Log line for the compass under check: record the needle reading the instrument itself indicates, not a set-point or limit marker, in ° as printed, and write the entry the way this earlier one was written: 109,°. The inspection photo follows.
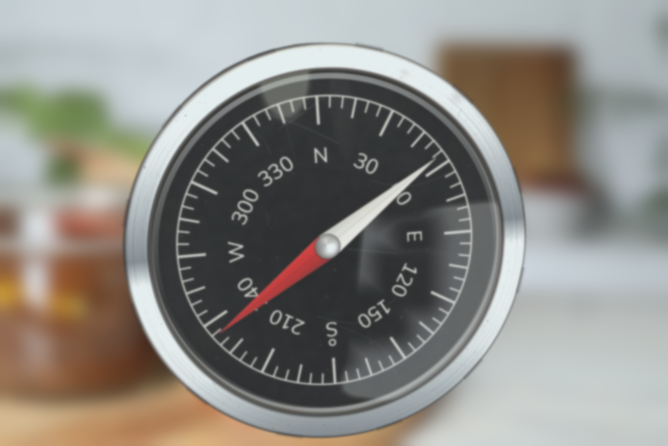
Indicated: 235,°
